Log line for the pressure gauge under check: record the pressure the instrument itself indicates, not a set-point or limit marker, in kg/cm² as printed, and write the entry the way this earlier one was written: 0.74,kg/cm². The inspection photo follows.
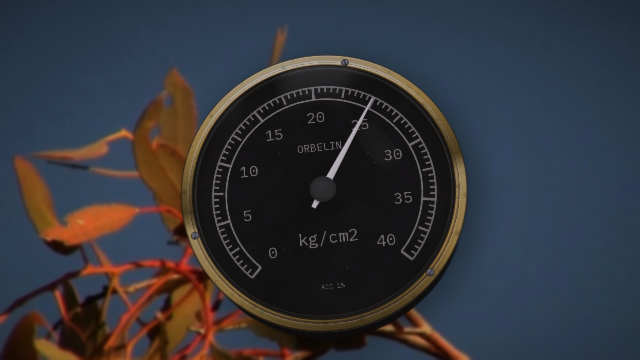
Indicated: 25,kg/cm²
